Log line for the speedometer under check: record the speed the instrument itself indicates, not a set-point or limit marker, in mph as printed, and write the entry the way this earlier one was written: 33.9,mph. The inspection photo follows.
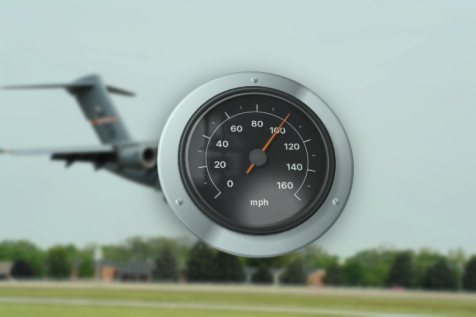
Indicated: 100,mph
